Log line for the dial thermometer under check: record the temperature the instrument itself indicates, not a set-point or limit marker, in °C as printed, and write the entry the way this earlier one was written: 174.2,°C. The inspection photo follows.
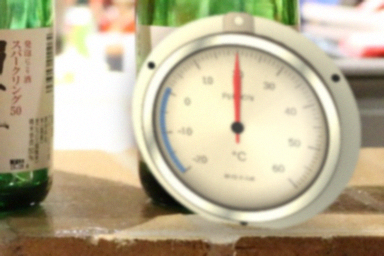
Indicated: 20,°C
